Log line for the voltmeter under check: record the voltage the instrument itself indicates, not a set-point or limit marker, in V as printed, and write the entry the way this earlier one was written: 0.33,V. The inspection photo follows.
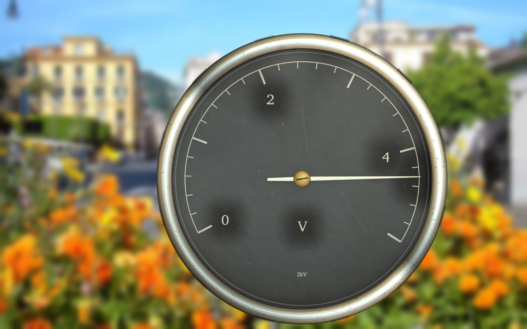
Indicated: 4.3,V
